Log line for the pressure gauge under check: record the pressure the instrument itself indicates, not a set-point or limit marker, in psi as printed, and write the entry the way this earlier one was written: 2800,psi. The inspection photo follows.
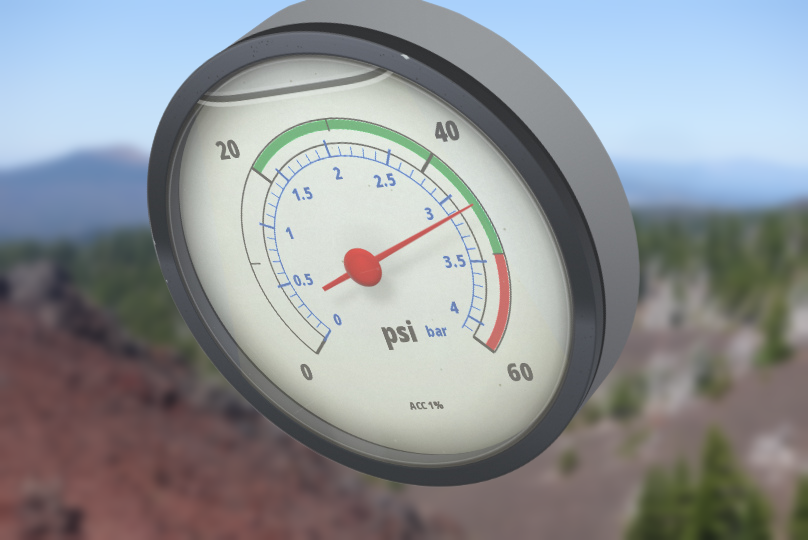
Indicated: 45,psi
